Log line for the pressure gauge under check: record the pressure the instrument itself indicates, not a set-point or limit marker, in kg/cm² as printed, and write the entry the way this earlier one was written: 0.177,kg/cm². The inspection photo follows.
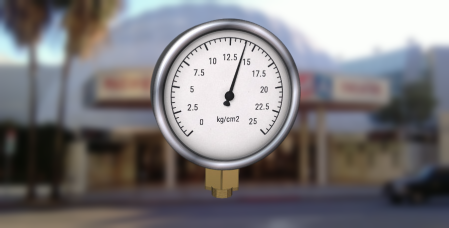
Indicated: 14,kg/cm²
